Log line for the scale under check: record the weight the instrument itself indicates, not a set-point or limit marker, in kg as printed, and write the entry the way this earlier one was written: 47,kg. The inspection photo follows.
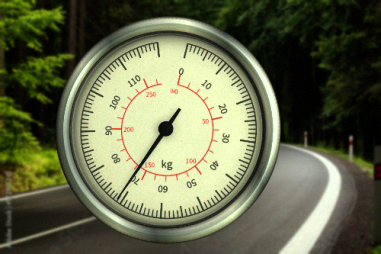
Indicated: 71,kg
